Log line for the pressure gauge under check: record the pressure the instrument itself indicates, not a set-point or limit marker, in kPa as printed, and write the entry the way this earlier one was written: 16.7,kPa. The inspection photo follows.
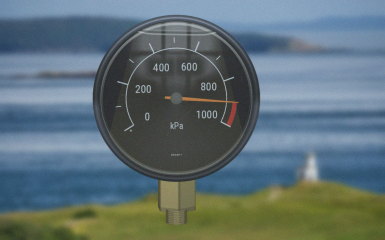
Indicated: 900,kPa
